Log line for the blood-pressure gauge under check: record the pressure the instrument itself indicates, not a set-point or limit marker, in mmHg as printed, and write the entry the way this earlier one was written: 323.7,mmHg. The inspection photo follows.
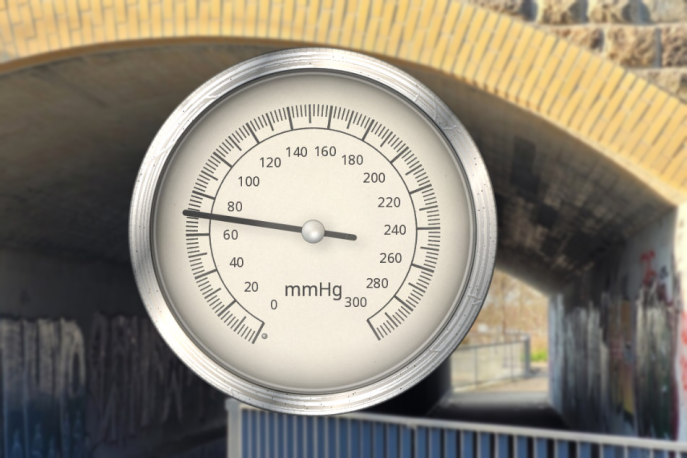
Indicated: 70,mmHg
